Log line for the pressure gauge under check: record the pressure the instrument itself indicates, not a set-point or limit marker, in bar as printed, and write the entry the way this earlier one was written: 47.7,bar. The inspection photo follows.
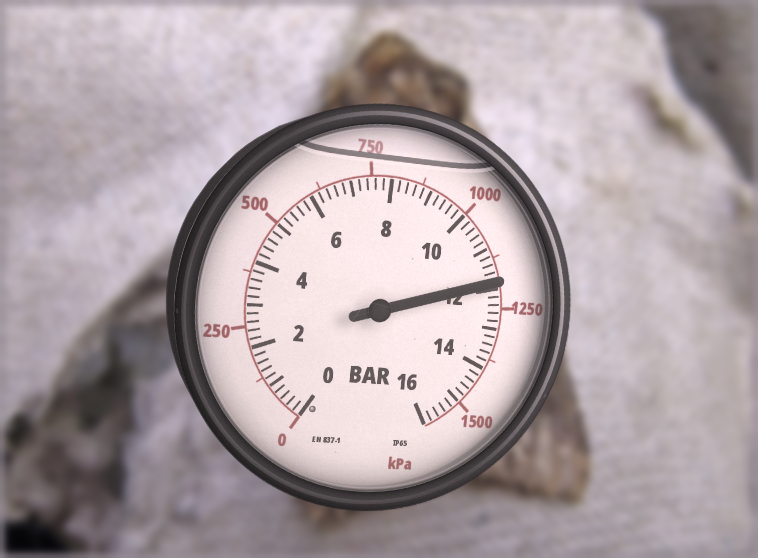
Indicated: 11.8,bar
